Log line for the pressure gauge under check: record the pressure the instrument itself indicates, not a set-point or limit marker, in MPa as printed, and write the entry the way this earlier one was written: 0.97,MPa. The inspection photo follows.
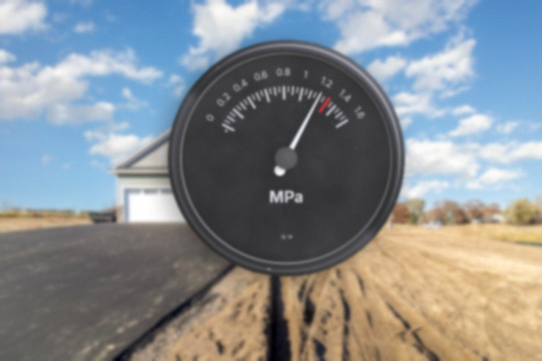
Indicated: 1.2,MPa
